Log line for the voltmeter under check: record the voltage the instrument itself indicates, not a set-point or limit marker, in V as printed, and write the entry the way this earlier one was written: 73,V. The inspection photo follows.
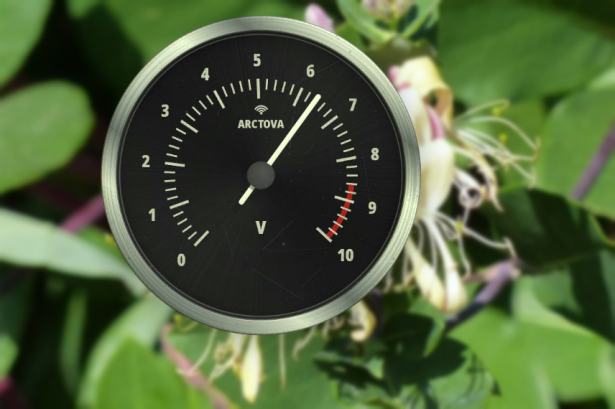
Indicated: 6.4,V
